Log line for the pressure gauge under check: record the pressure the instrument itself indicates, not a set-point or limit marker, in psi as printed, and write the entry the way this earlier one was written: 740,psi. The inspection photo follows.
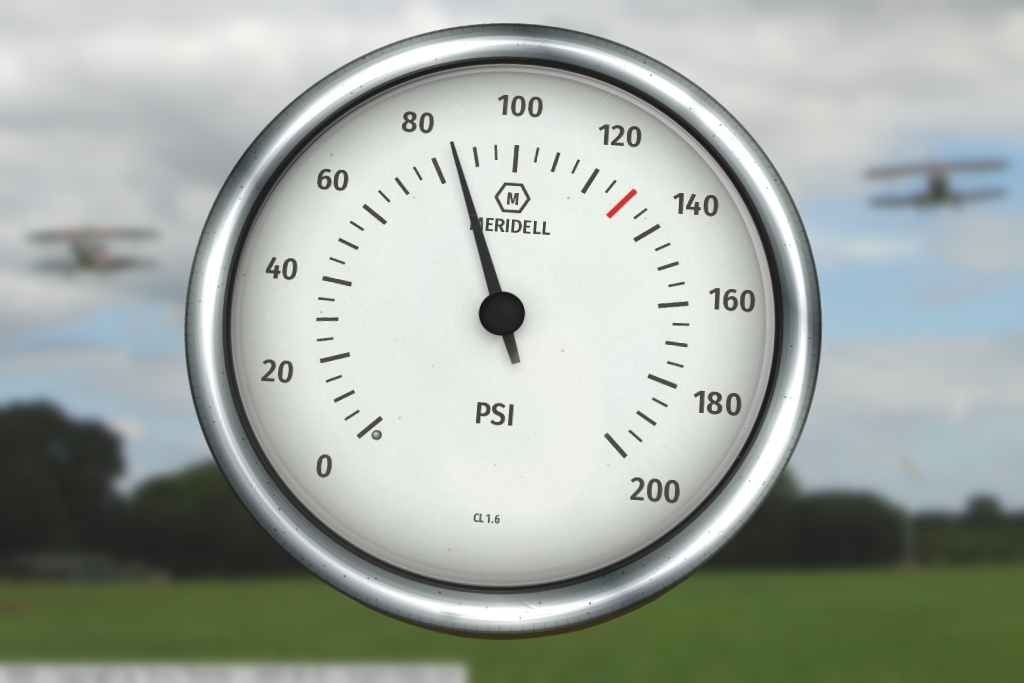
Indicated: 85,psi
